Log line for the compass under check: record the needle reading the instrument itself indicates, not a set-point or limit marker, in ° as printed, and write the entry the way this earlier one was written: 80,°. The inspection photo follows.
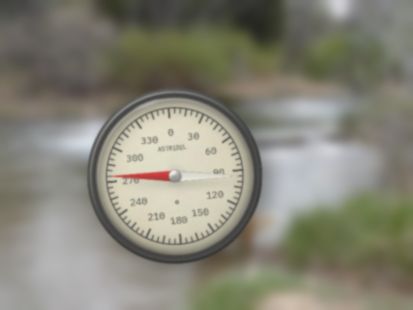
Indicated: 275,°
